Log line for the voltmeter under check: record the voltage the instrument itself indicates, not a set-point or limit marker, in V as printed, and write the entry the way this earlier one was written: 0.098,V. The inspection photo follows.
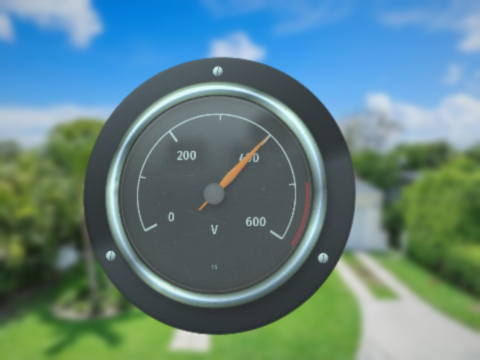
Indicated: 400,V
